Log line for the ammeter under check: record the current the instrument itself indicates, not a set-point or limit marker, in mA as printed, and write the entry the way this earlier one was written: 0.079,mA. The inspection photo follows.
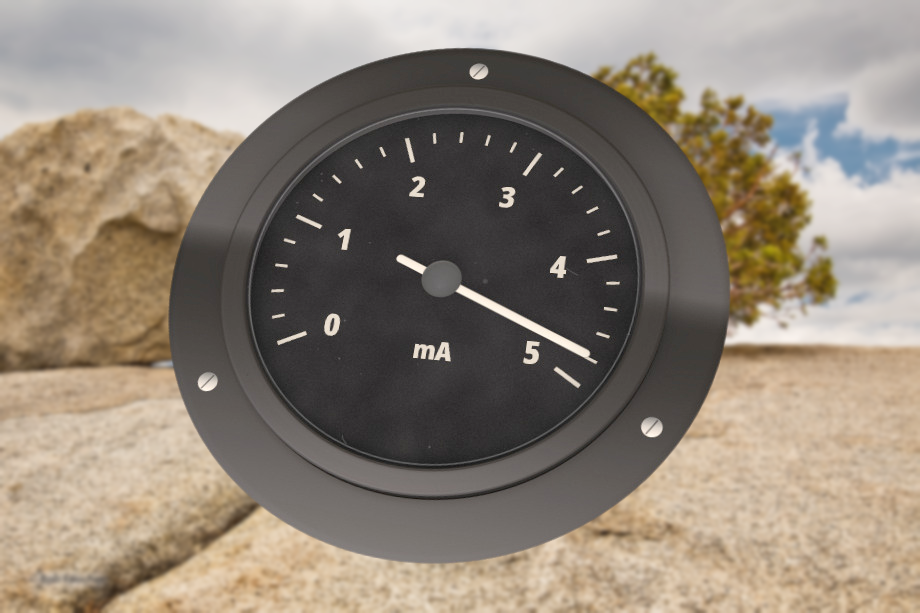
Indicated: 4.8,mA
